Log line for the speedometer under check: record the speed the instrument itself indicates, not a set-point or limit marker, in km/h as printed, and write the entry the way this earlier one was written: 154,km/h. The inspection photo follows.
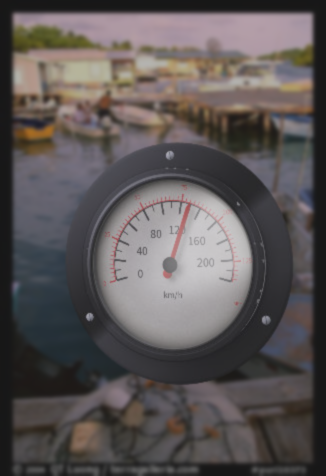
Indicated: 130,km/h
